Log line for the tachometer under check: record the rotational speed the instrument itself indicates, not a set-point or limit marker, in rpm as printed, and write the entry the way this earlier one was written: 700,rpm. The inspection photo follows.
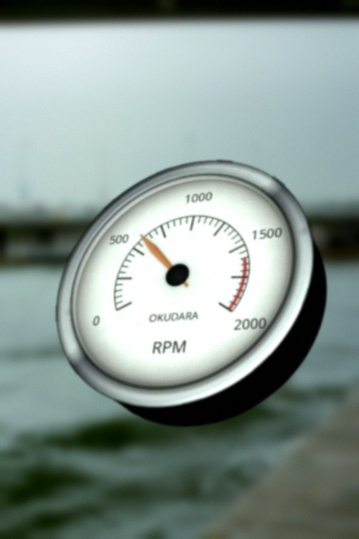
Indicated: 600,rpm
